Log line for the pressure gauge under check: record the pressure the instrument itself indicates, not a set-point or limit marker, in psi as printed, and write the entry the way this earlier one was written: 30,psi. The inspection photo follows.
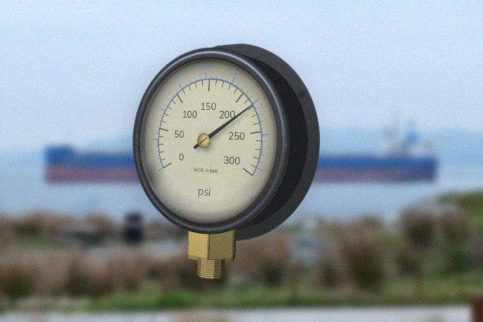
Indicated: 220,psi
